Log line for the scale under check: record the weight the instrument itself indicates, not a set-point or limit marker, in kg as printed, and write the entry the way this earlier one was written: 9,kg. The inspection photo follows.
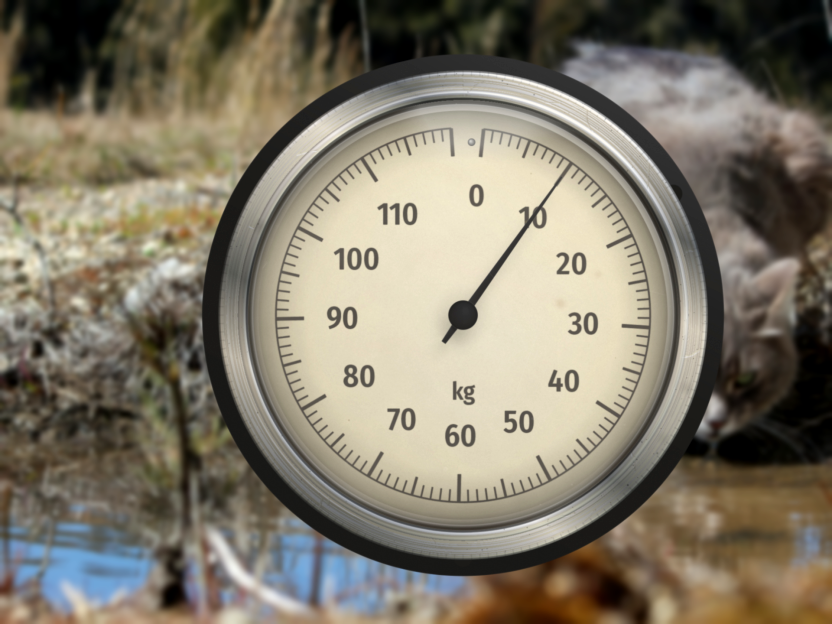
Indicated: 10,kg
